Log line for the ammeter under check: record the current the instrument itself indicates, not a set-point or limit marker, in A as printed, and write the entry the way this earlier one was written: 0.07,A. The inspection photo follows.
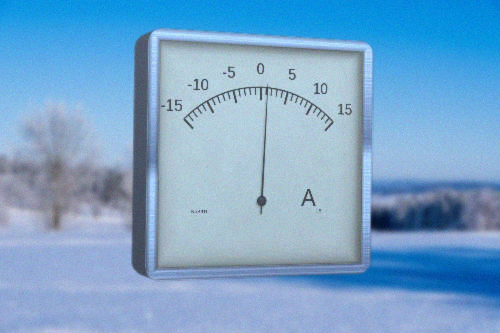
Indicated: 1,A
